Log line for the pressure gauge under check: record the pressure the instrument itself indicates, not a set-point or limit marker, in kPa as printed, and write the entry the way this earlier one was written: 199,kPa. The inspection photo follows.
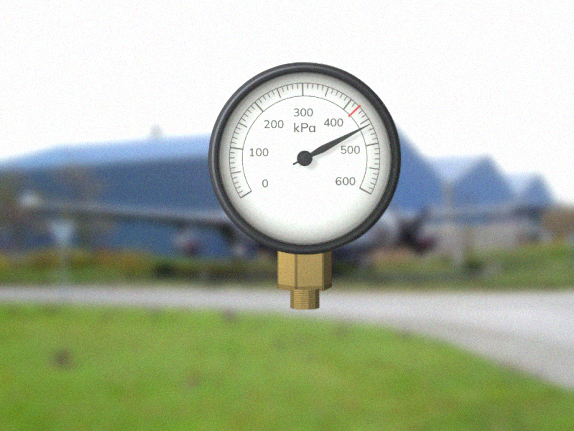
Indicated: 460,kPa
